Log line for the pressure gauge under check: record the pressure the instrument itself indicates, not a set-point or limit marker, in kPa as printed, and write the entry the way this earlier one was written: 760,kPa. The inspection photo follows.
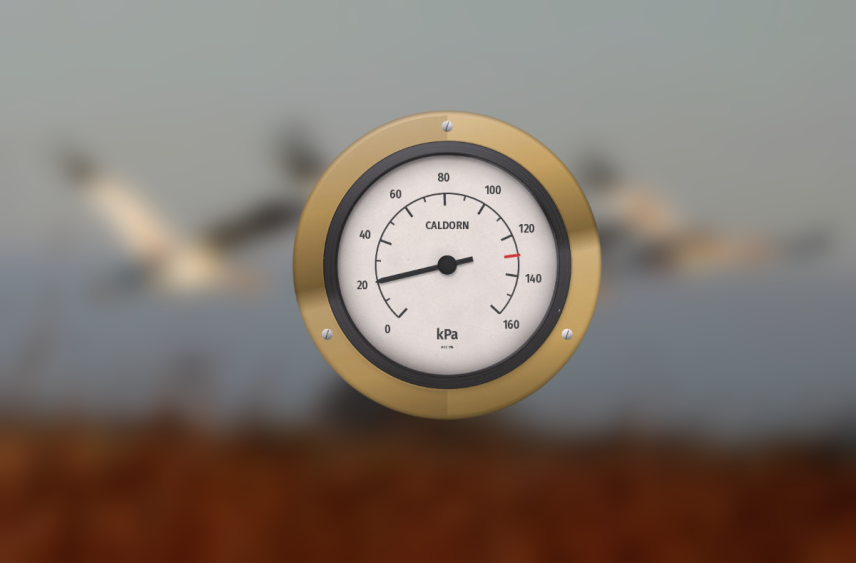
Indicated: 20,kPa
